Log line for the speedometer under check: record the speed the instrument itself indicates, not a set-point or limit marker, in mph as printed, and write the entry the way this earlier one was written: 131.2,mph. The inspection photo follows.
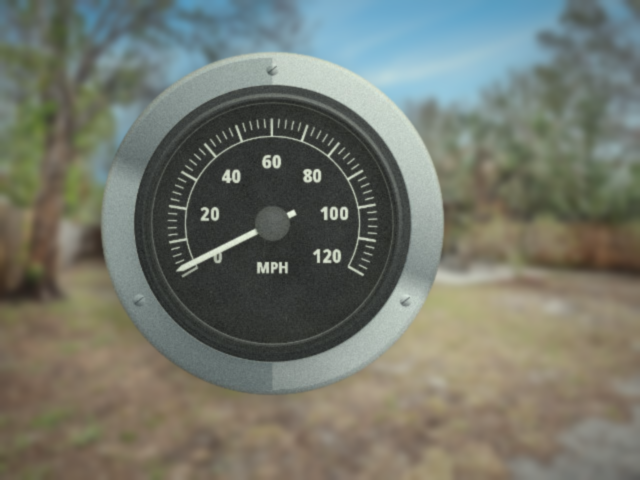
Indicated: 2,mph
